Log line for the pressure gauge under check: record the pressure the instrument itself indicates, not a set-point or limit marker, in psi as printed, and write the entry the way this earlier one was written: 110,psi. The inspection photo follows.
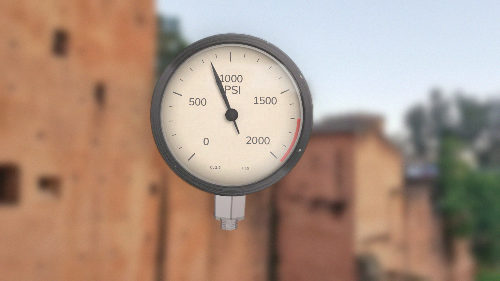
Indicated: 850,psi
